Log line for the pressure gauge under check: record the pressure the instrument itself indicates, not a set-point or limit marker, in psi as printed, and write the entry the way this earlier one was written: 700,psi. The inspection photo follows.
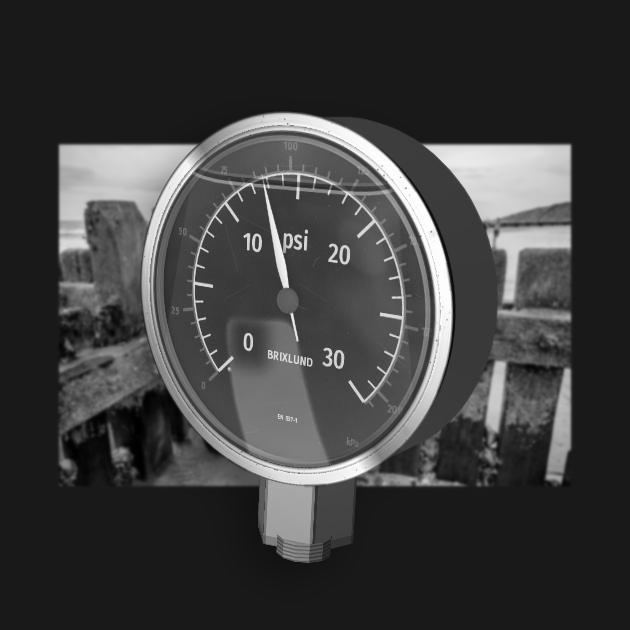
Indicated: 13,psi
